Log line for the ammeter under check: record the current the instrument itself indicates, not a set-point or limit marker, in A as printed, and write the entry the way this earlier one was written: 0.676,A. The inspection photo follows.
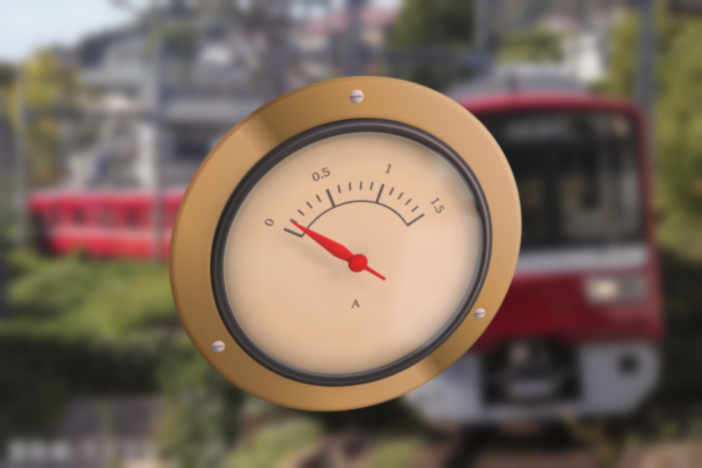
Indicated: 0.1,A
